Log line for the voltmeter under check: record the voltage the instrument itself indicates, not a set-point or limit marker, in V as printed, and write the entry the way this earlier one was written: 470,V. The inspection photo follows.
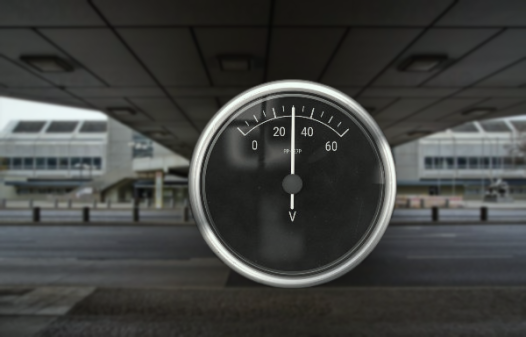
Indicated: 30,V
